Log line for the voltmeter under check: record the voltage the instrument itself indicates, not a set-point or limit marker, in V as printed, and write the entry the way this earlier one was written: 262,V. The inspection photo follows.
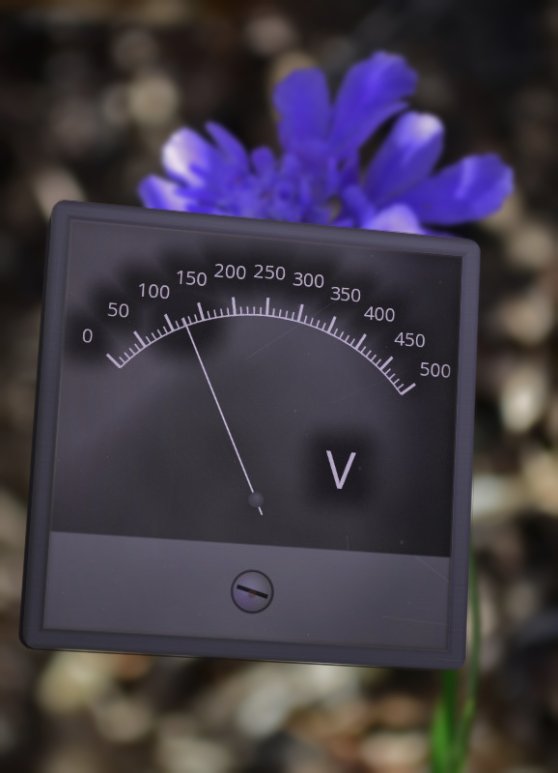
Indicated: 120,V
